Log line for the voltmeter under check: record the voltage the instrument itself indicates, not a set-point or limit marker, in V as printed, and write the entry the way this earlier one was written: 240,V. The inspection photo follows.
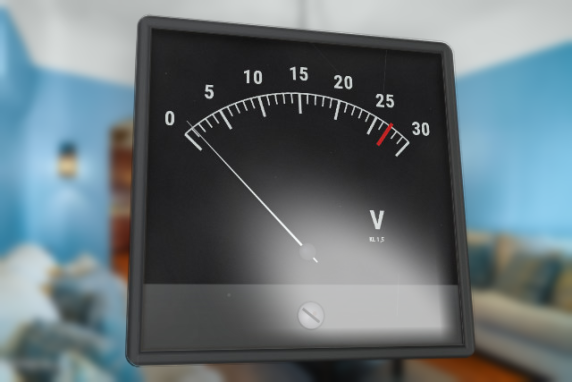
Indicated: 1,V
